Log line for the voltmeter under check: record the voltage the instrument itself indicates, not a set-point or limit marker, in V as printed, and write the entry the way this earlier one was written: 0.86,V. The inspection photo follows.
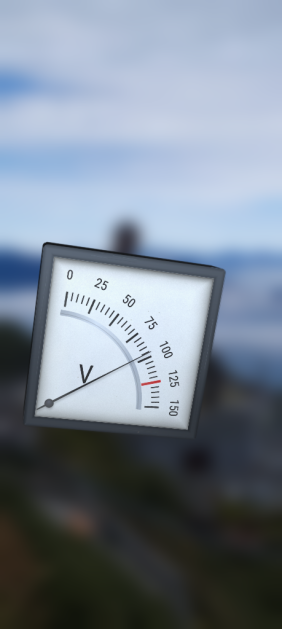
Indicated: 95,V
